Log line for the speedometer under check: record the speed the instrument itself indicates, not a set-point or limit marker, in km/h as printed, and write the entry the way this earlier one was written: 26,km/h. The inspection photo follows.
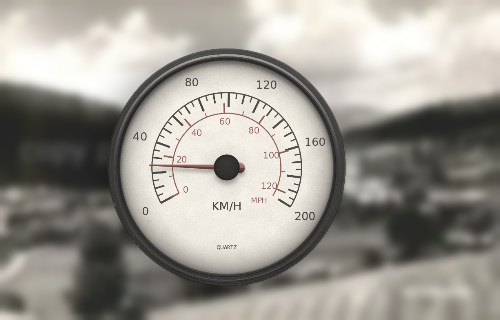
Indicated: 25,km/h
